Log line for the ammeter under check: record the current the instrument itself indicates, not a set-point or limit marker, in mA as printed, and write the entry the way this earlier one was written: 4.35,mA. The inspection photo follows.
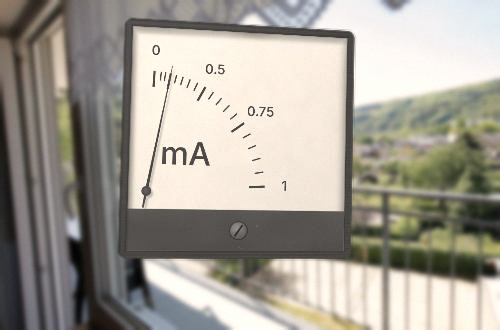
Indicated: 0.25,mA
